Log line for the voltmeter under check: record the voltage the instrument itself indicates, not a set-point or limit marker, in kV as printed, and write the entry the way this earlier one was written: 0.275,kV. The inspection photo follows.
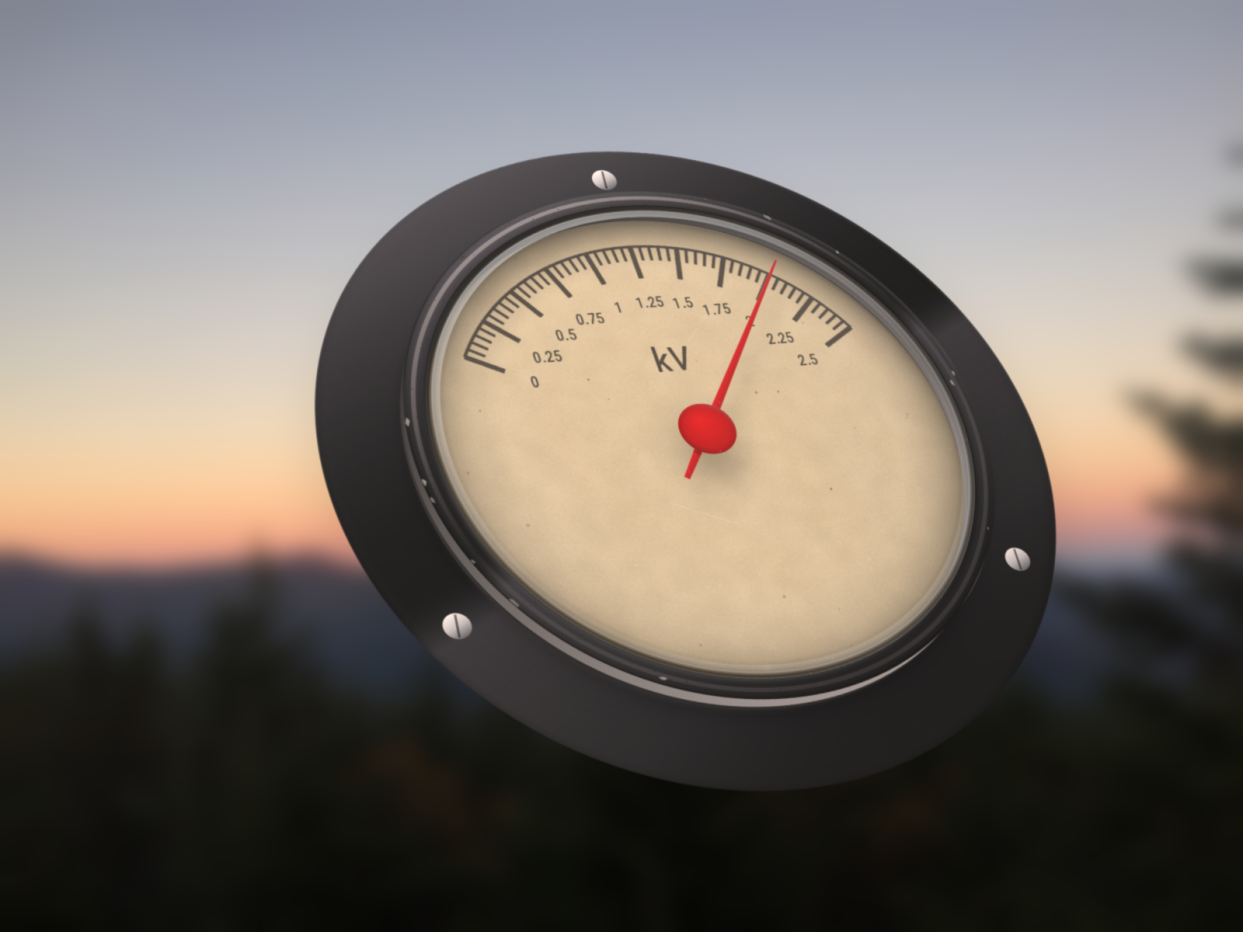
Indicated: 2,kV
